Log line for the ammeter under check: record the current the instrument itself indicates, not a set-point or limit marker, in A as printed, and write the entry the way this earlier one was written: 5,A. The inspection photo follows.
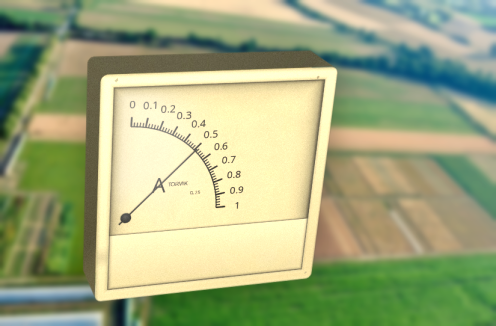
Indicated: 0.5,A
